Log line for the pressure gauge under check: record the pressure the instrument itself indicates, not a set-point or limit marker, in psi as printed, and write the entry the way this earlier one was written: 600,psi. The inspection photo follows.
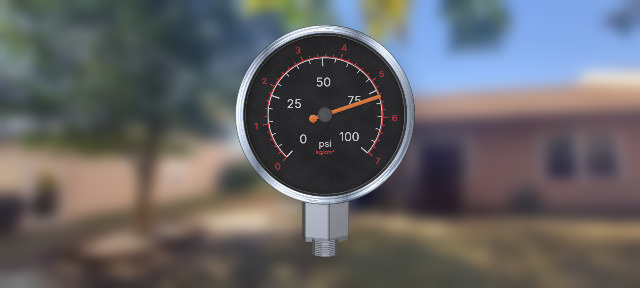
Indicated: 77.5,psi
